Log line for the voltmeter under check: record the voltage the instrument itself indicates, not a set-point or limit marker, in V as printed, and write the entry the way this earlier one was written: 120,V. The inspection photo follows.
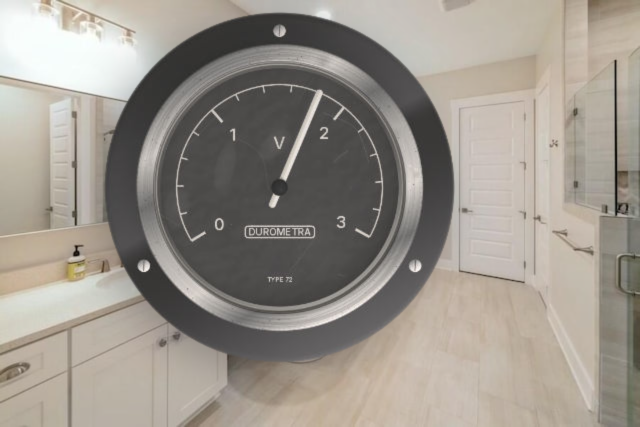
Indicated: 1.8,V
